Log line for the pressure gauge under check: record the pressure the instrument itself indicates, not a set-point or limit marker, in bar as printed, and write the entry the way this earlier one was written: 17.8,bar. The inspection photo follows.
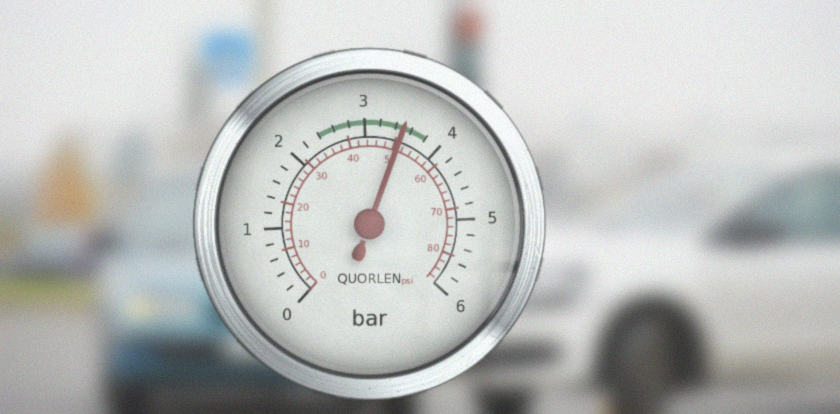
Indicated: 3.5,bar
